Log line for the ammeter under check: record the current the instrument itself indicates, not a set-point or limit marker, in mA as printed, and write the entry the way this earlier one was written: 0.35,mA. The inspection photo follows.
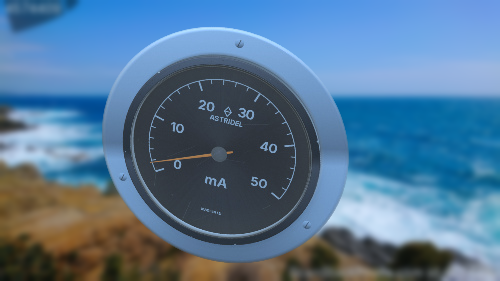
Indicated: 2,mA
